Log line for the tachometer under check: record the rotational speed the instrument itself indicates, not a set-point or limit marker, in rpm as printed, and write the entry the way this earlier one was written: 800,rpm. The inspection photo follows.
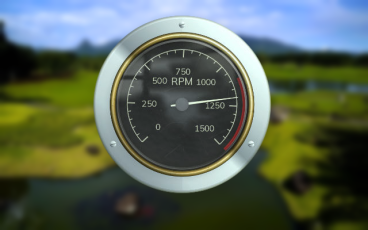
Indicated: 1200,rpm
